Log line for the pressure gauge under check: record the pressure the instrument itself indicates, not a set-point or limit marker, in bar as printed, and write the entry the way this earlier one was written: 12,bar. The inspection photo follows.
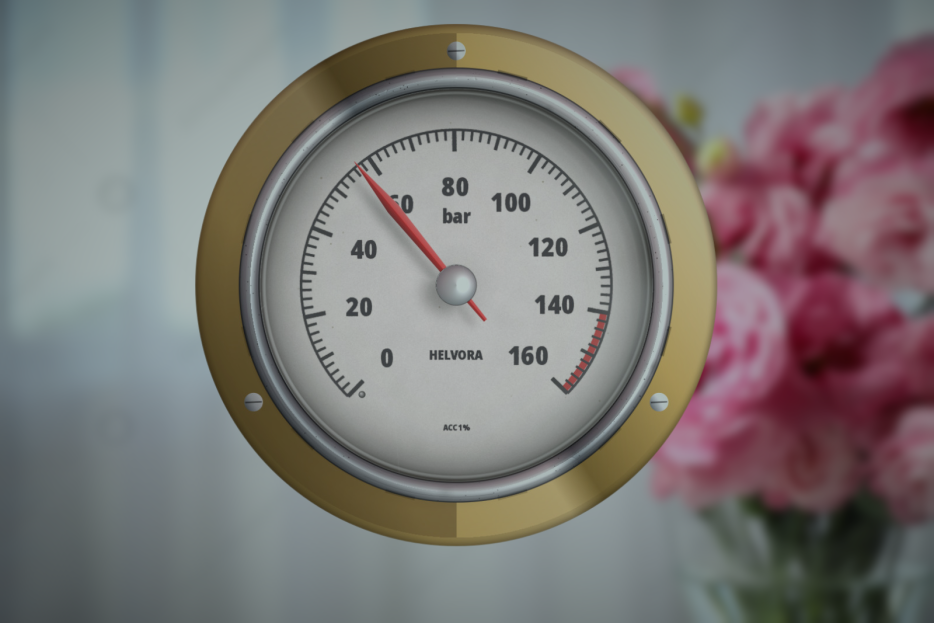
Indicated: 57,bar
